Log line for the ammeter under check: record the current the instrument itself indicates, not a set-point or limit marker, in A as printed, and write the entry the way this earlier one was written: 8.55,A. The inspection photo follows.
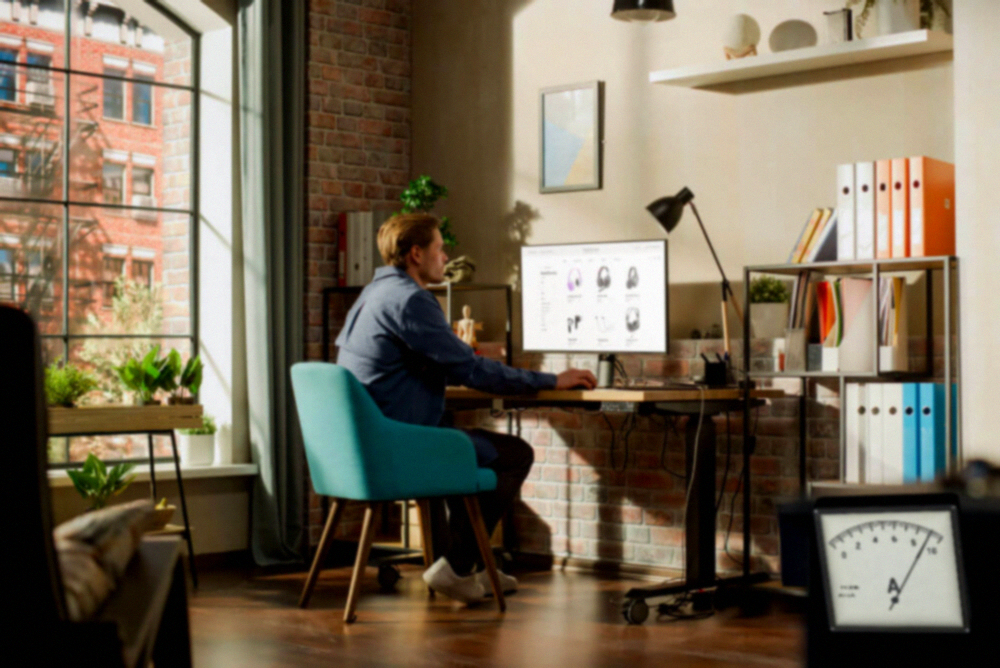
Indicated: 9,A
